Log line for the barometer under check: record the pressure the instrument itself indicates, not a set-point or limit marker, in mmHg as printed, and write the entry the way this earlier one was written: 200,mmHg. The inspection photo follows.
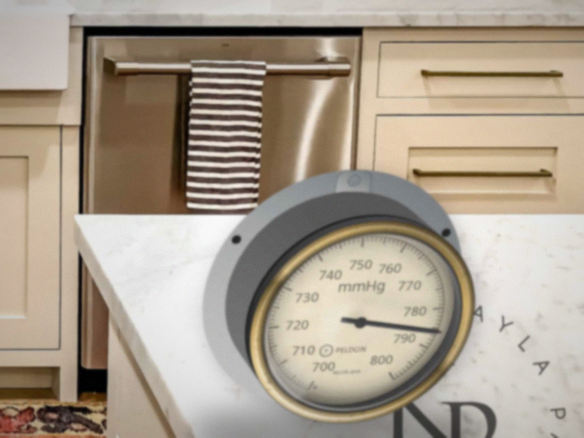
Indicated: 785,mmHg
